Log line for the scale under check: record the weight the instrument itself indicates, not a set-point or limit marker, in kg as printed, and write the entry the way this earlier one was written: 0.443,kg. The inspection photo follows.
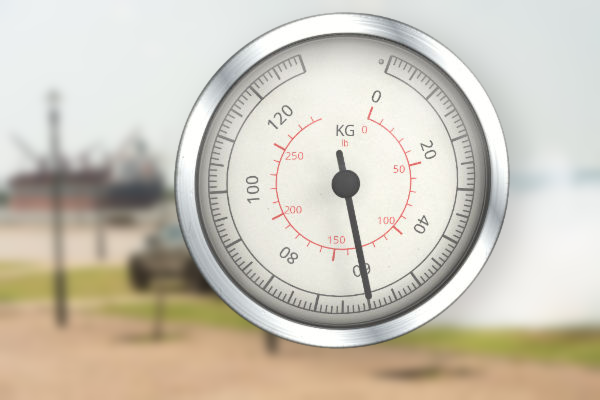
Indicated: 60,kg
